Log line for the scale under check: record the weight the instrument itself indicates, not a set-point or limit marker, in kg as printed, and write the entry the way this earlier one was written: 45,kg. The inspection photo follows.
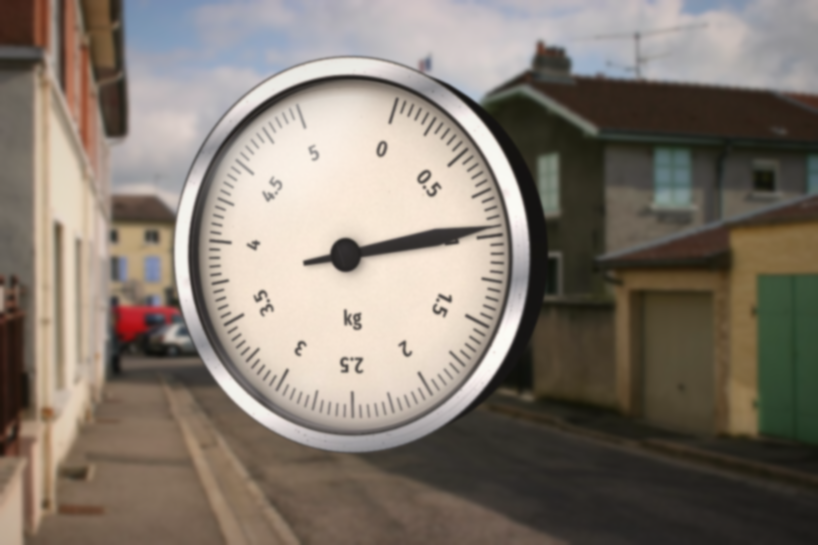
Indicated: 0.95,kg
